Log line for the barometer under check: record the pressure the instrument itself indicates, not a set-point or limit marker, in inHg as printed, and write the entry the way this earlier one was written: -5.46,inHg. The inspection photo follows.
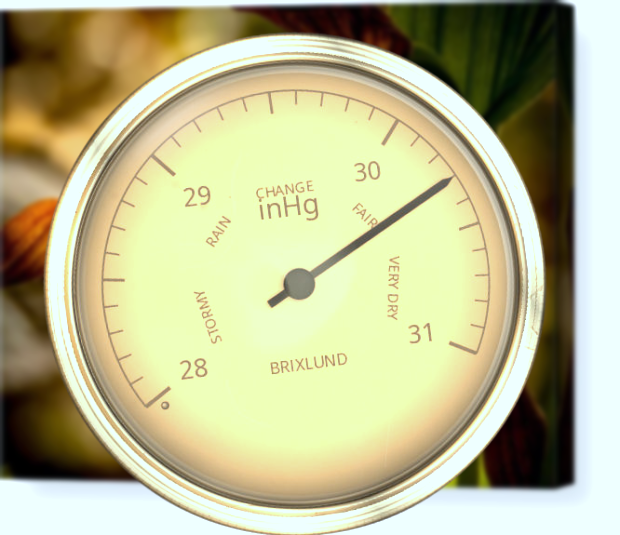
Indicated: 30.3,inHg
